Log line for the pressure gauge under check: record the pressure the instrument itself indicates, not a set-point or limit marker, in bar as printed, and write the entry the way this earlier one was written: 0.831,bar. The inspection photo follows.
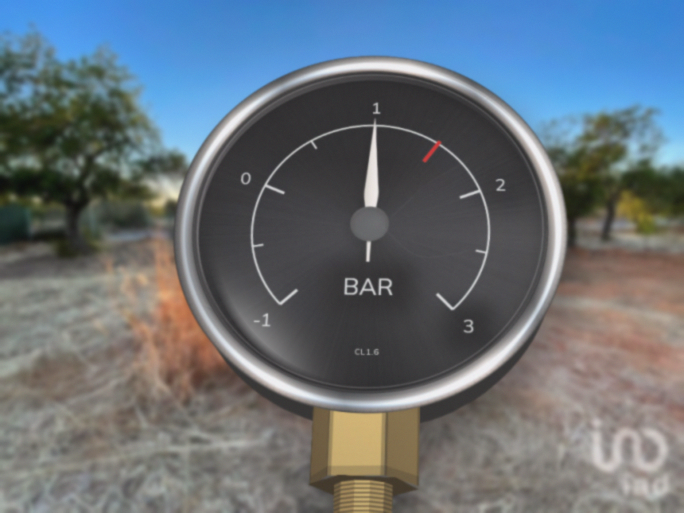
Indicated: 1,bar
